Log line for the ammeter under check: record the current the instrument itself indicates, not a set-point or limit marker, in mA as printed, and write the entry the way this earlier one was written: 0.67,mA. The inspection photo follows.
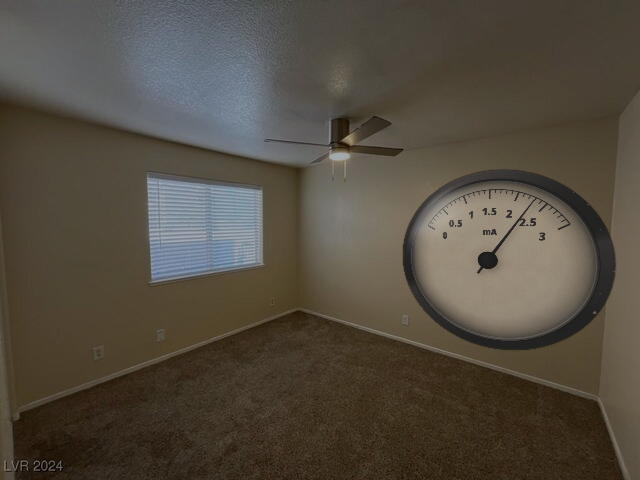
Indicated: 2.3,mA
